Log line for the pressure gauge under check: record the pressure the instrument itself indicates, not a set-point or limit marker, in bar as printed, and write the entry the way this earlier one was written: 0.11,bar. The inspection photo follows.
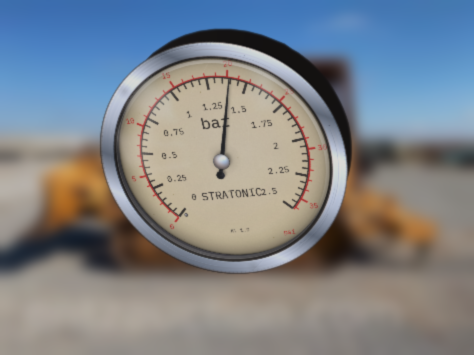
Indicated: 1.4,bar
